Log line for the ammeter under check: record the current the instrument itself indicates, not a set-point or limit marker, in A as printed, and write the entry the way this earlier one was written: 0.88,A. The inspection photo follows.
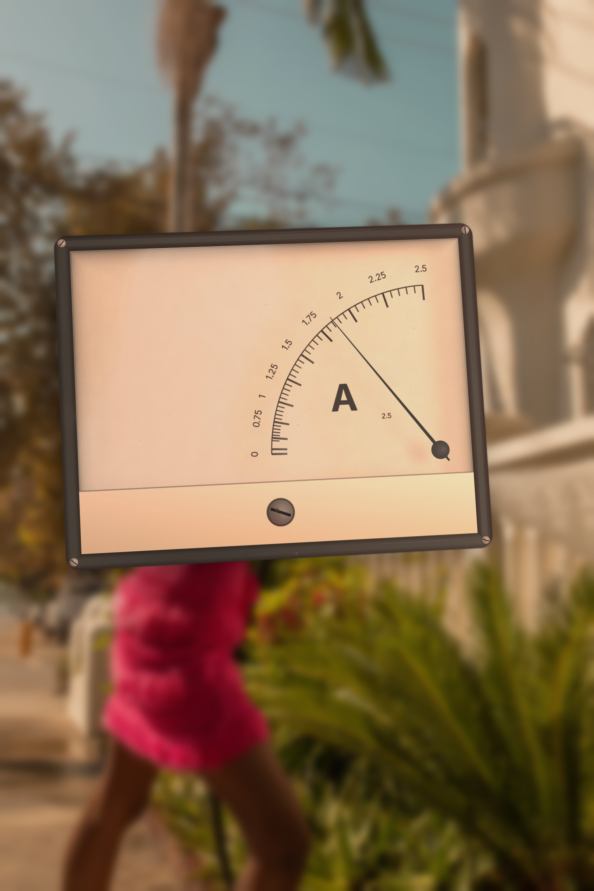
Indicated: 1.85,A
